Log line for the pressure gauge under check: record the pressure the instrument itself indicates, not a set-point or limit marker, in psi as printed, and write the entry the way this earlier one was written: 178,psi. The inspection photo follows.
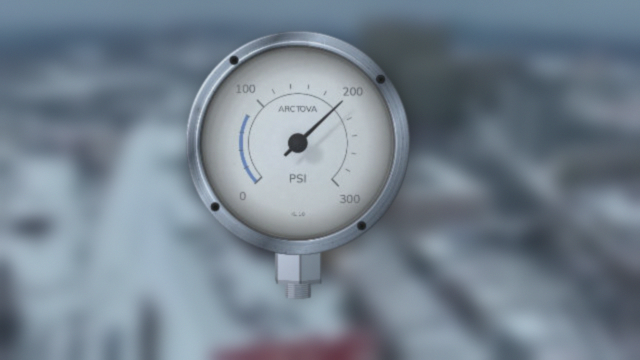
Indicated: 200,psi
